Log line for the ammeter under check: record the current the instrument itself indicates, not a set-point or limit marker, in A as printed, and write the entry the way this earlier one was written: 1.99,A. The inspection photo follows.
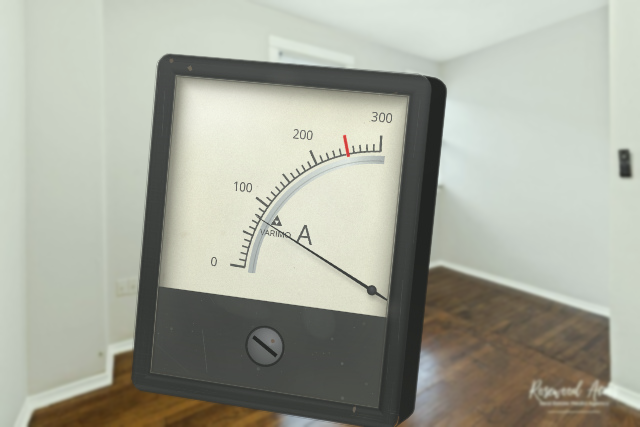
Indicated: 80,A
